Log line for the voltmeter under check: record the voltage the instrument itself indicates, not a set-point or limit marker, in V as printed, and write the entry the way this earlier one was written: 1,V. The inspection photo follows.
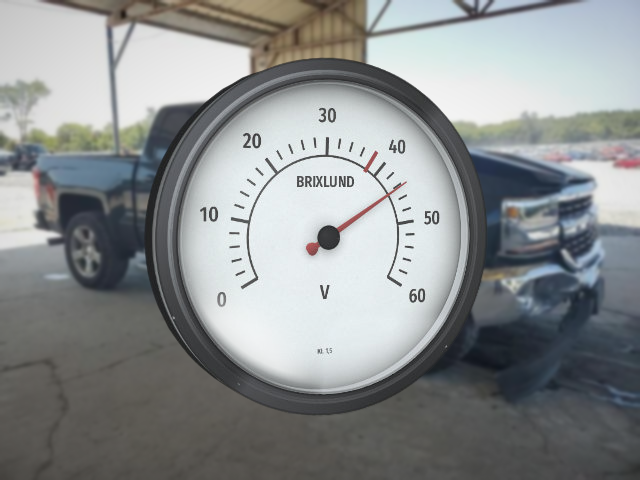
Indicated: 44,V
